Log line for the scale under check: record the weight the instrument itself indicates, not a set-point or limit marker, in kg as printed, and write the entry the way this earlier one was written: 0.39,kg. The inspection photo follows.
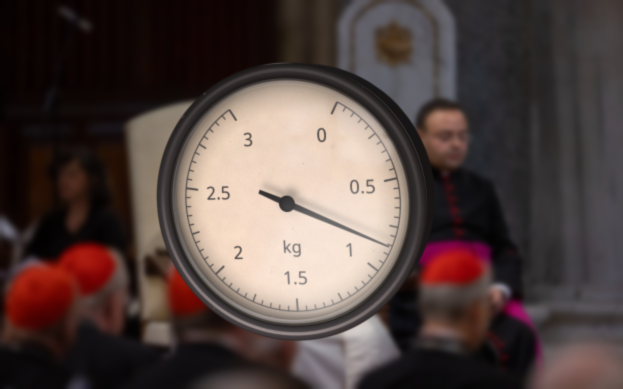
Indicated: 0.85,kg
